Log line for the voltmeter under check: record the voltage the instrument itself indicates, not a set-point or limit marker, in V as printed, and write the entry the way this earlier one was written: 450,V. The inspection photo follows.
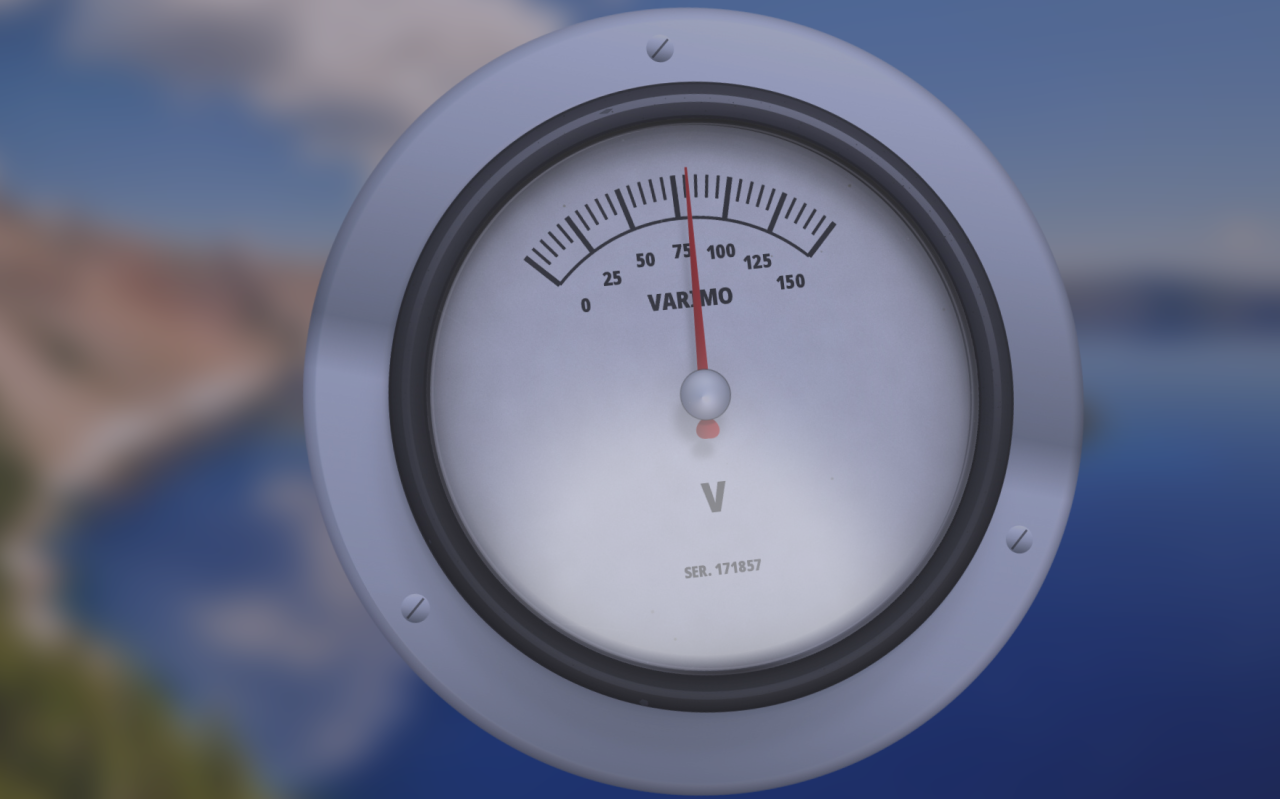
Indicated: 80,V
